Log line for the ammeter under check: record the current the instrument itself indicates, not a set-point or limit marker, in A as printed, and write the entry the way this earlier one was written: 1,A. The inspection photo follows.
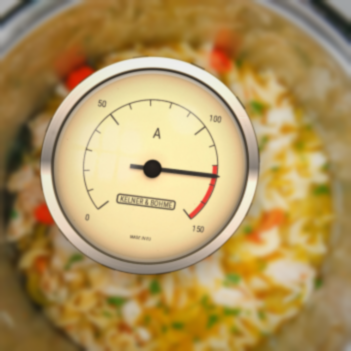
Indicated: 125,A
